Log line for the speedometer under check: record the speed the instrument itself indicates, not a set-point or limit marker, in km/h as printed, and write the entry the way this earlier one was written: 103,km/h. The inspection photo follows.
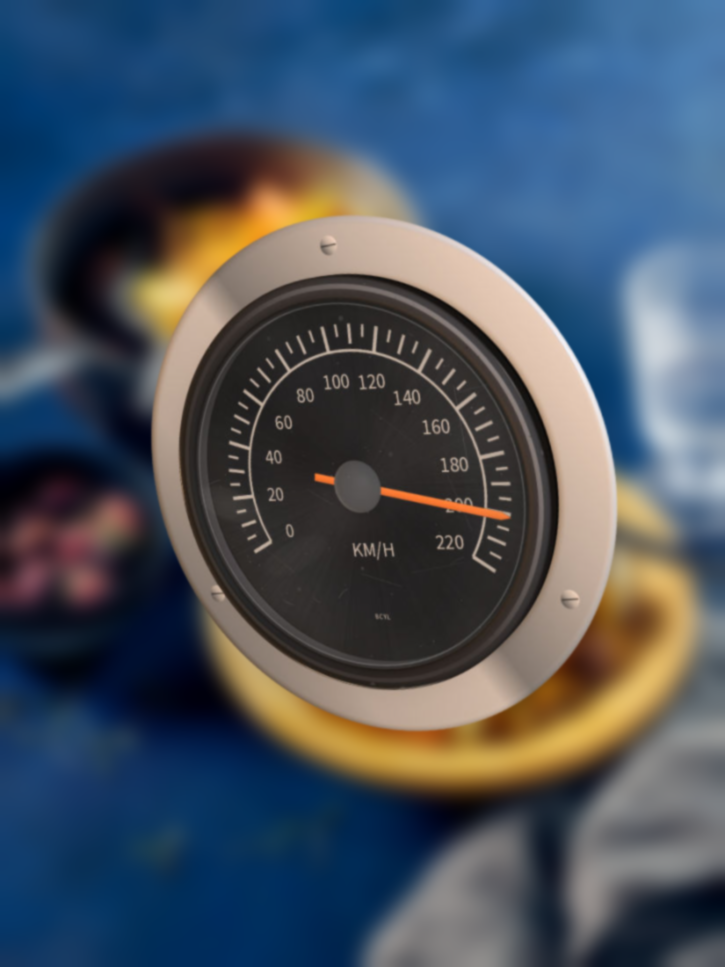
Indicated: 200,km/h
